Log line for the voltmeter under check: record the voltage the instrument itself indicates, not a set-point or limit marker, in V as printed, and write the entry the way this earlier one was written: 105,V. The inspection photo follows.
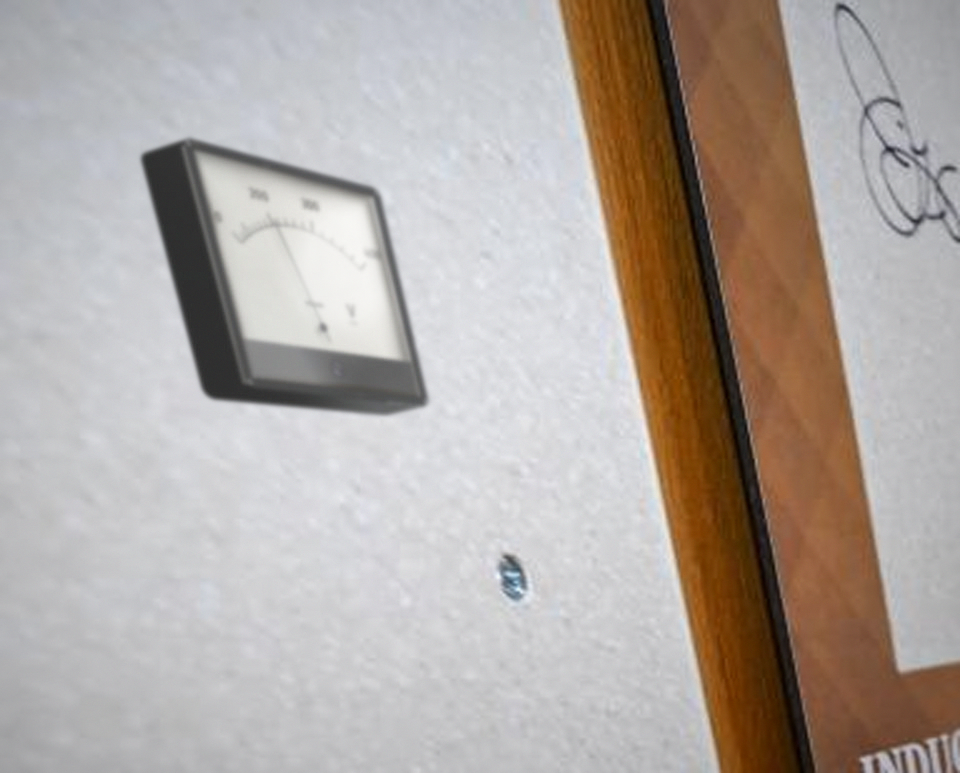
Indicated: 200,V
